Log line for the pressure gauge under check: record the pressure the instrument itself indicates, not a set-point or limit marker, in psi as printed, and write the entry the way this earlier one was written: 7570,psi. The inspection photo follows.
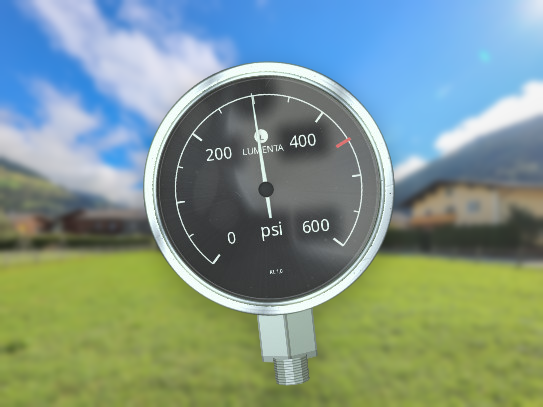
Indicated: 300,psi
